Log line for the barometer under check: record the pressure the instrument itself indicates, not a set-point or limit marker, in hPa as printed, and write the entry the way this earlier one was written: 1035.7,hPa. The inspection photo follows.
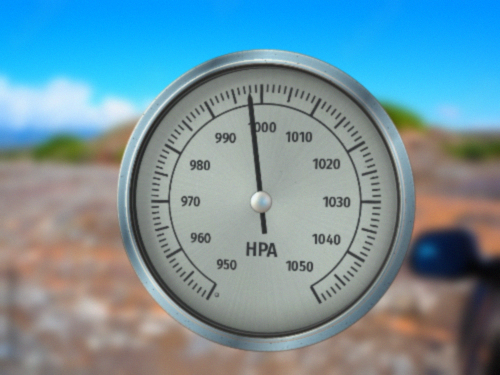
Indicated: 998,hPa
